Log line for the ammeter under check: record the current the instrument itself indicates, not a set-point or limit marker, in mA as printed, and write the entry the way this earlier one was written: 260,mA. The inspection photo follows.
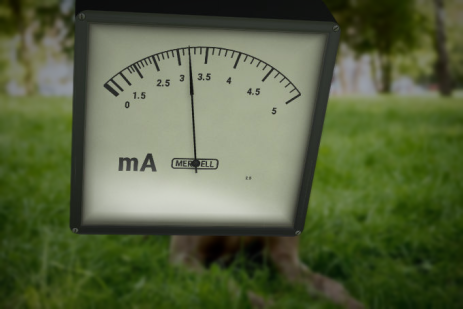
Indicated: 3.2,mA
